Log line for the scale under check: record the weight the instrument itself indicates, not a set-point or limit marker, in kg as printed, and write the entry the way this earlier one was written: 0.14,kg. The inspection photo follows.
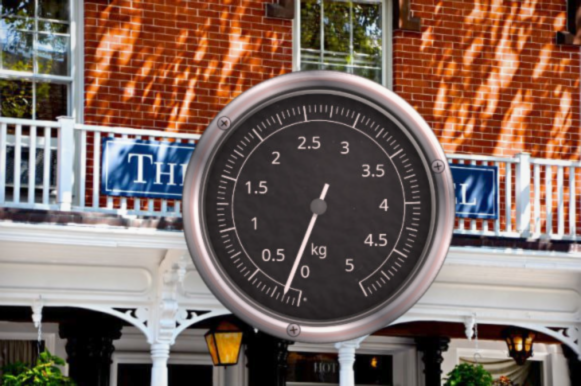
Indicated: 0.15,kg
